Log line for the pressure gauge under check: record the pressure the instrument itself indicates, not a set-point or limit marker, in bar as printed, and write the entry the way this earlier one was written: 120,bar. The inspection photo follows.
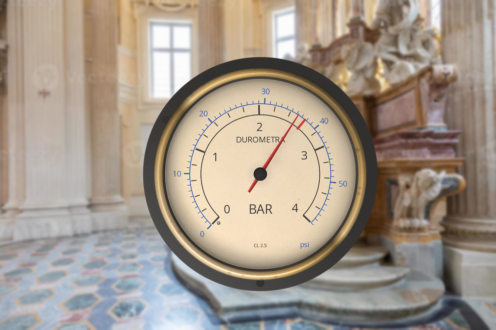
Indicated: 2.5,bar
